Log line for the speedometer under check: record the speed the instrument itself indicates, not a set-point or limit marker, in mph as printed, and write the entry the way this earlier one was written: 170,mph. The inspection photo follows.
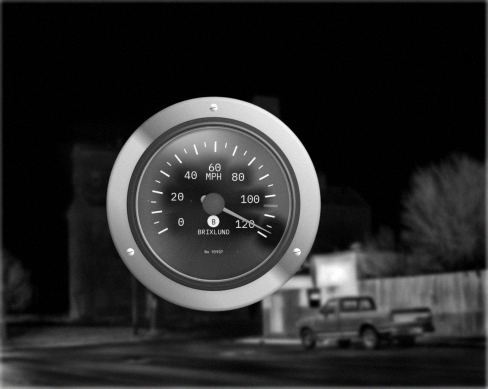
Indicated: 117.5,mph
